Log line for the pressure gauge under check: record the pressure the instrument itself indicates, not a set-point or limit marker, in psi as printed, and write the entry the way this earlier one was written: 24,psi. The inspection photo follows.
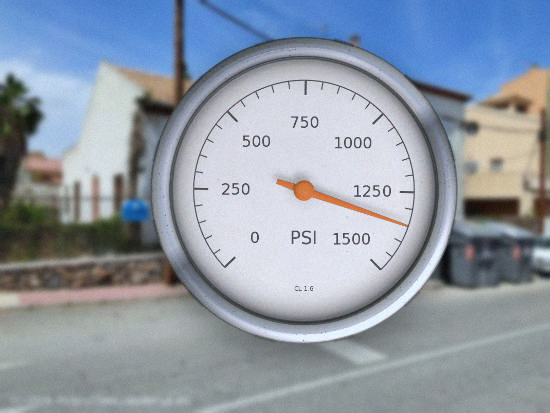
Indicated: 1350,psi
